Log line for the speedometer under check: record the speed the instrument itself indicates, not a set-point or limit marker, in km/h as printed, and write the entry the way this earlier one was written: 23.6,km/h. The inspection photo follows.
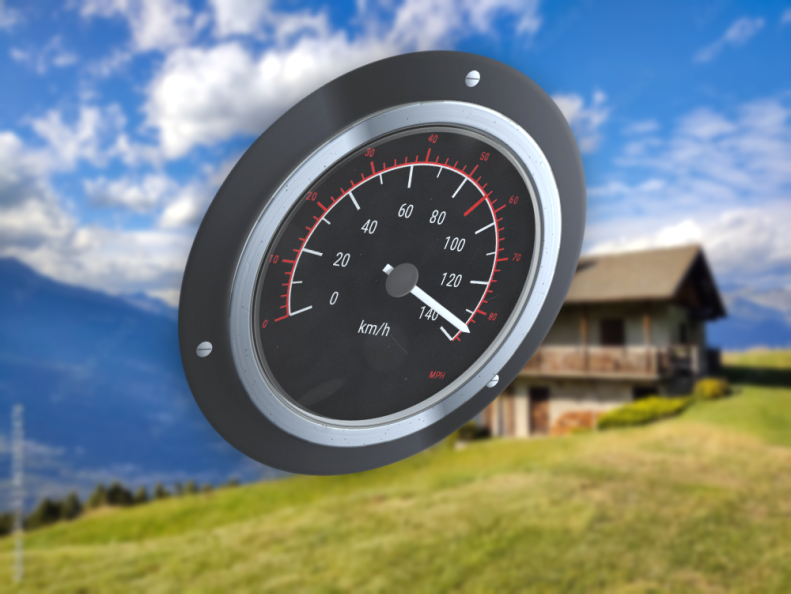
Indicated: 135,km/h
